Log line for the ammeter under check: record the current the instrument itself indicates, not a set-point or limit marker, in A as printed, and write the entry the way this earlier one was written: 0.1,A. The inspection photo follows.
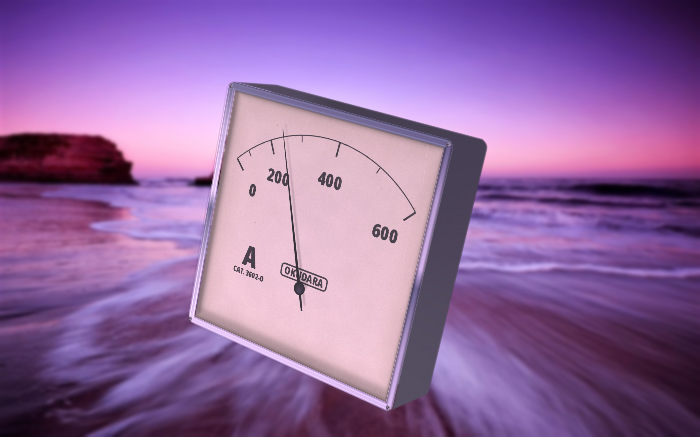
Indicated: 250,A
